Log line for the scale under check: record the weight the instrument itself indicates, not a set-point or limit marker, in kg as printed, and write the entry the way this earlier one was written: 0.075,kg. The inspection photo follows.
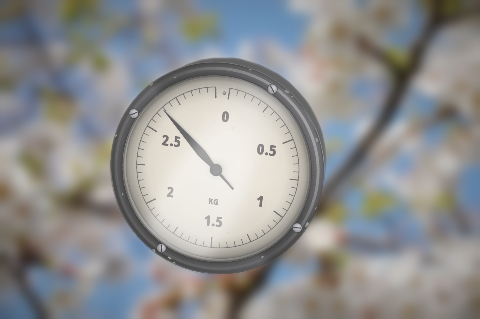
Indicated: 2.65,kg
